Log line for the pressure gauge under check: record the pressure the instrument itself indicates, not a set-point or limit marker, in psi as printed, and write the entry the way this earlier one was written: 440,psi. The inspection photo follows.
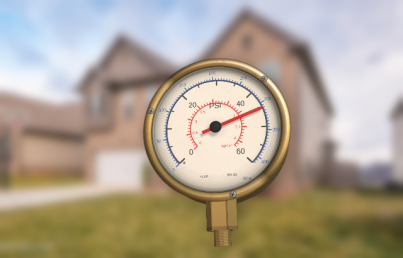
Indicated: 45,psi
